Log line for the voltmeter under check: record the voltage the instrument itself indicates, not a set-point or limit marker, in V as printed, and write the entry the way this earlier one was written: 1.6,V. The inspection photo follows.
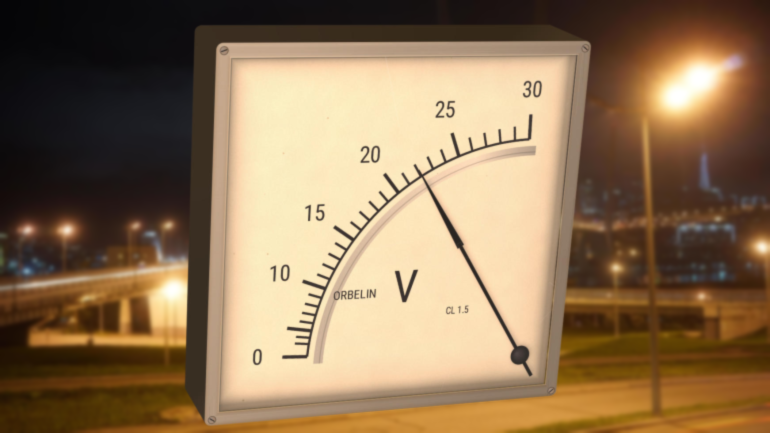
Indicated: 22,V
